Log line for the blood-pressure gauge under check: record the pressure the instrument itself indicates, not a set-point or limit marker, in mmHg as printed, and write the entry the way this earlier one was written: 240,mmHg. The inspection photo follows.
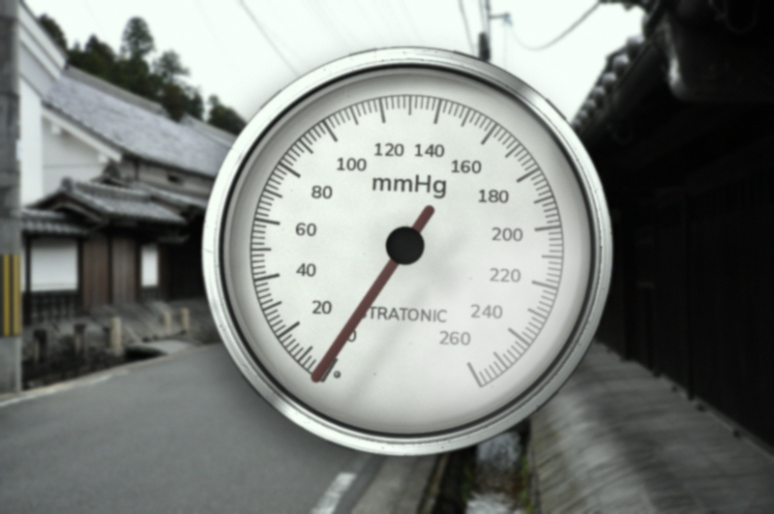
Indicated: 2,mmHg
